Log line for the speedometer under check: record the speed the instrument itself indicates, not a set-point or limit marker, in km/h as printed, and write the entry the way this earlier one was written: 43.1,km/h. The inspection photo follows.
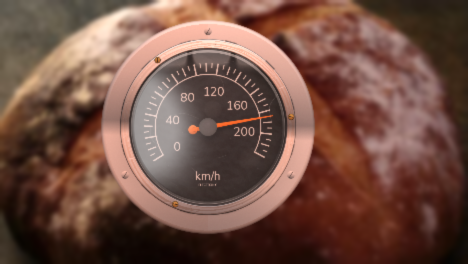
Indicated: 185,km/h
